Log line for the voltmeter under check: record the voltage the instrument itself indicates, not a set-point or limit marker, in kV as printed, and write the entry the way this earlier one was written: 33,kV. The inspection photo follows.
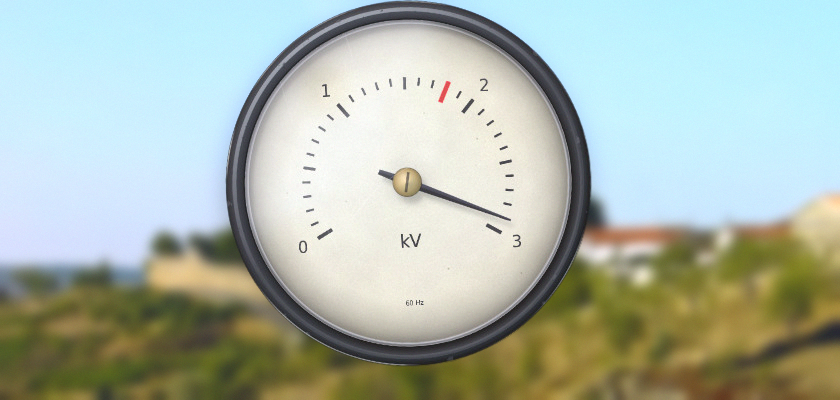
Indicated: 2.9,kV
